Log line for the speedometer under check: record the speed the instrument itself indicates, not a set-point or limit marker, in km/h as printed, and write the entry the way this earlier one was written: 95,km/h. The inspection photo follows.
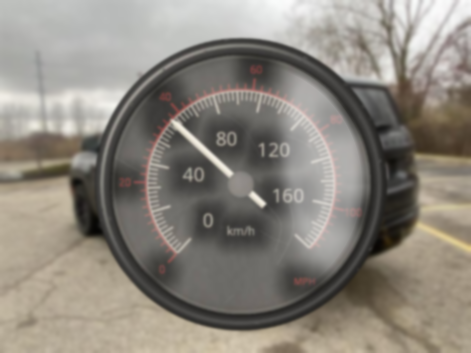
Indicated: 60,km/h
